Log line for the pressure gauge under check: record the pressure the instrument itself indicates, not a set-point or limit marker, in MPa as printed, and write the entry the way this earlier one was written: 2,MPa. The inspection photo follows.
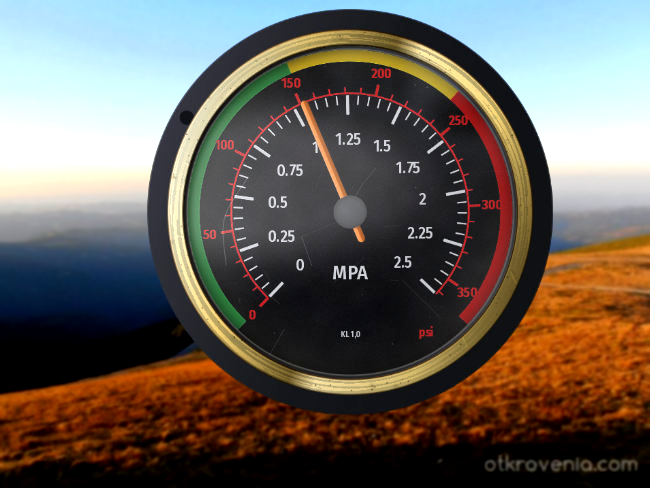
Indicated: 1.05,MPa
